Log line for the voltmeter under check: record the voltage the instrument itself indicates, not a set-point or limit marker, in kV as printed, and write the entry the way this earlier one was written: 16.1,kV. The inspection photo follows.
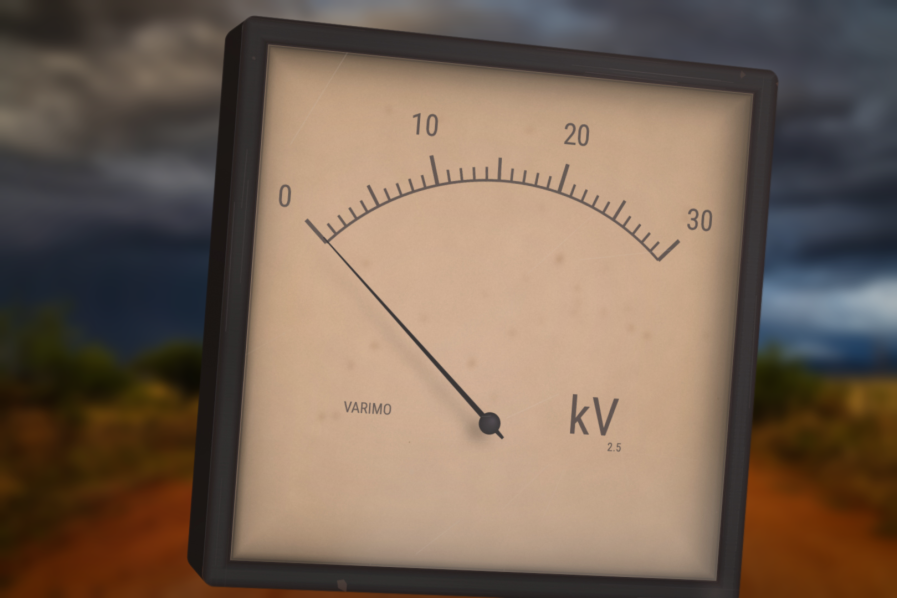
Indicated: 0,kV
